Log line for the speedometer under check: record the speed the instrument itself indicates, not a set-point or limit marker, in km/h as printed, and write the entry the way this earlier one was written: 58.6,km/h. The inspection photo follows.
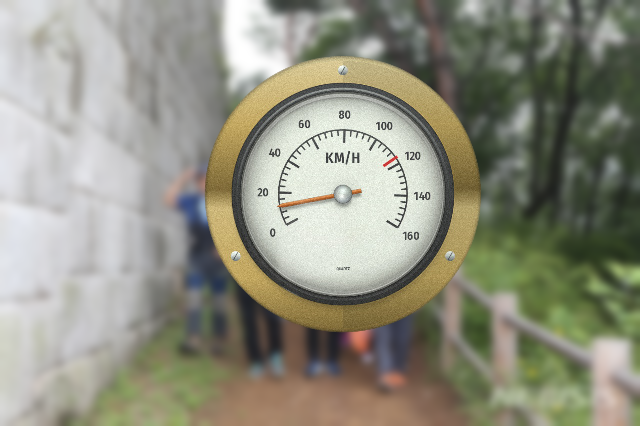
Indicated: 12,km/h
